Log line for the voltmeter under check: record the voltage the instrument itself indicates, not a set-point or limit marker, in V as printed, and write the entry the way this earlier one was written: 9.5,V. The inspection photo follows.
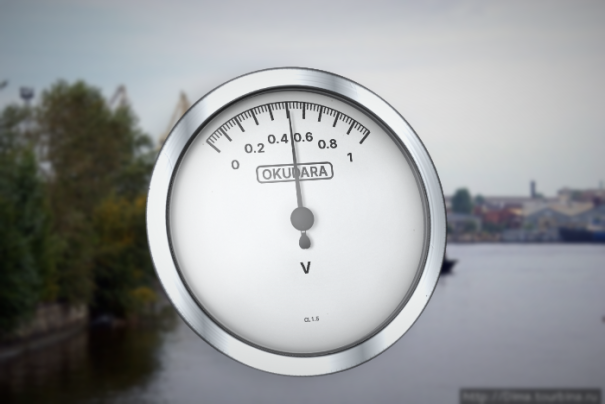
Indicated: 0.5,V
